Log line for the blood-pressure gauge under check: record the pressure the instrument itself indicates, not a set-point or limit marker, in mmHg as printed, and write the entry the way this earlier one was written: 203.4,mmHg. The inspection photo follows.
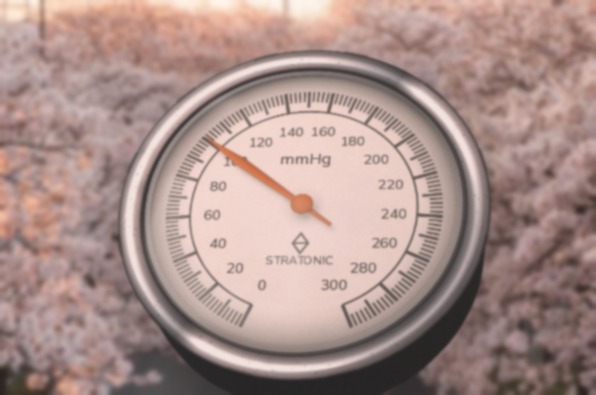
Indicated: 100,mmHg
